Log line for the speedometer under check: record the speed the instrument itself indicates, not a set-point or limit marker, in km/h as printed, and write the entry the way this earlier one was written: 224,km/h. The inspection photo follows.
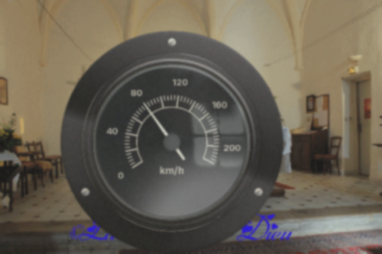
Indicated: 80,km/h
